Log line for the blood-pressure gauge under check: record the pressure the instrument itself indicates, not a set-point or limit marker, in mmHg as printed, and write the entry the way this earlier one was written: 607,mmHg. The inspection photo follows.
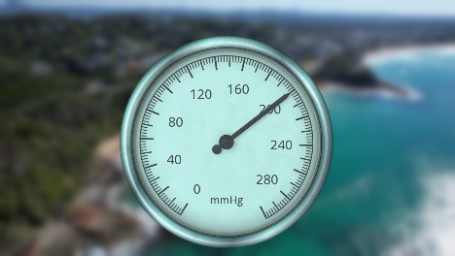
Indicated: 200,mmHg
